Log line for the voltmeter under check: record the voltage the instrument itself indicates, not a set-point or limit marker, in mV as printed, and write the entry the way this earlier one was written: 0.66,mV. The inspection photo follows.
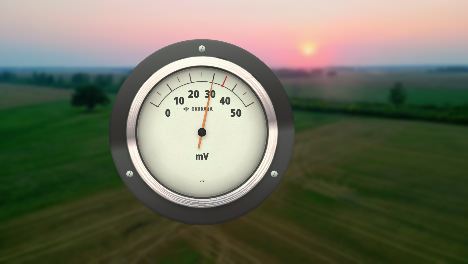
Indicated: 30,mV
